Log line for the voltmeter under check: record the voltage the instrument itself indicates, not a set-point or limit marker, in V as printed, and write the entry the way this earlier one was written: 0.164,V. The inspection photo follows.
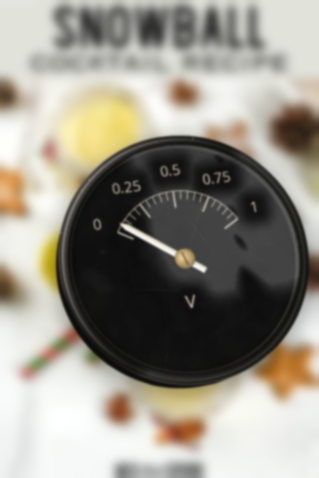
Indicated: 0.05,V
